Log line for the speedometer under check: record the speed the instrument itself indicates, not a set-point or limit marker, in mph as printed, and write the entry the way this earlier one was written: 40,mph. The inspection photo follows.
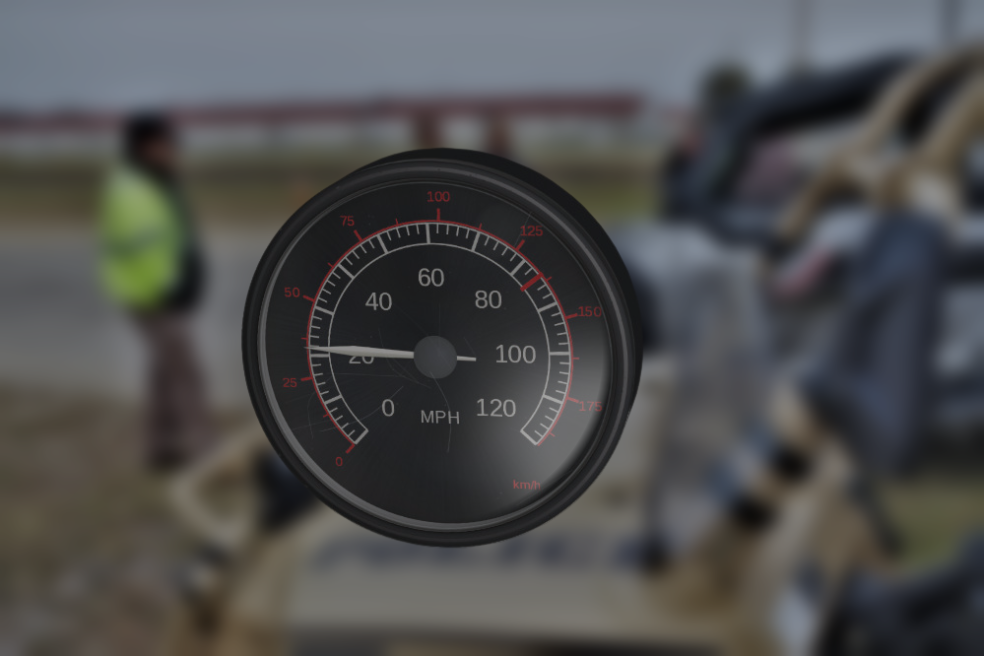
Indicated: 22,mph
